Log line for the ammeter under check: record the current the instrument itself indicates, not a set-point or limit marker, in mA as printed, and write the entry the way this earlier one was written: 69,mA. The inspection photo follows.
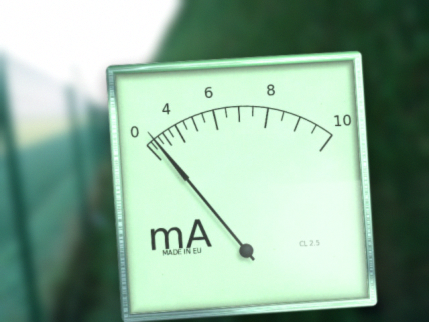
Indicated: 2,mA
